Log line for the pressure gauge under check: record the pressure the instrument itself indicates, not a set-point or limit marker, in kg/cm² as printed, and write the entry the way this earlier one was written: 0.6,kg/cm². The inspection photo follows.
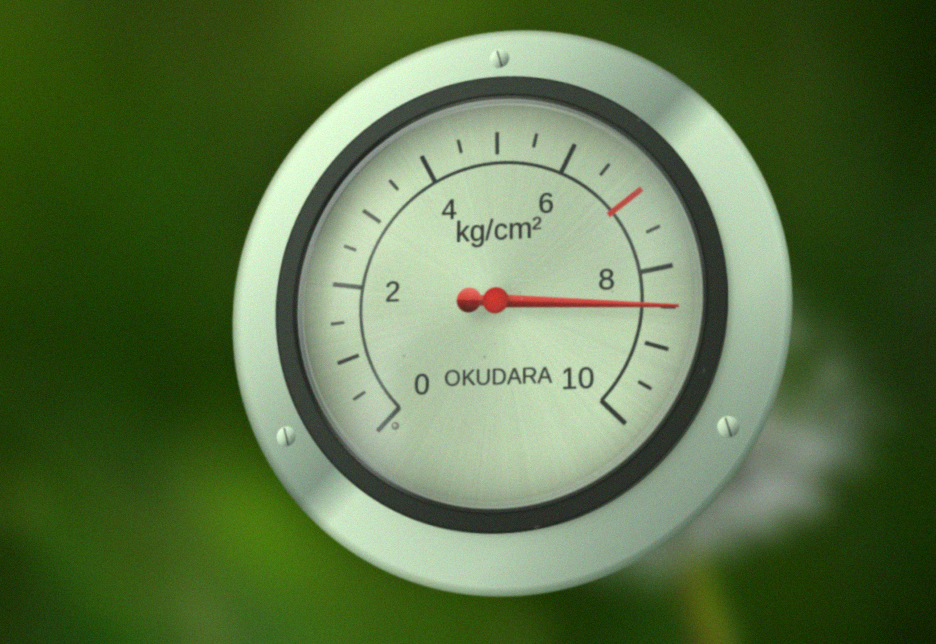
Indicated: 8.5,kg/cm²
